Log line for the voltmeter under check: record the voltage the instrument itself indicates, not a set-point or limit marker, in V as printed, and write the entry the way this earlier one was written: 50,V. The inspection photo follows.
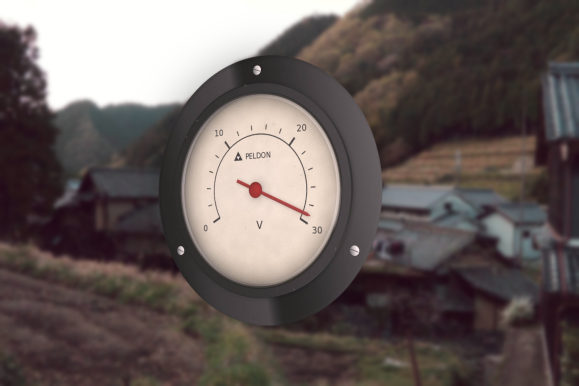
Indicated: 29,V
